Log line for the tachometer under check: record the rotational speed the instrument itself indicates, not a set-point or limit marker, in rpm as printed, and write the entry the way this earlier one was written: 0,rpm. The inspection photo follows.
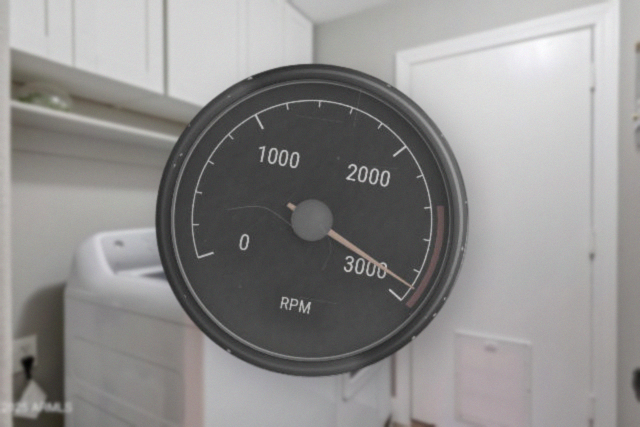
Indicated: 2900,rpm
